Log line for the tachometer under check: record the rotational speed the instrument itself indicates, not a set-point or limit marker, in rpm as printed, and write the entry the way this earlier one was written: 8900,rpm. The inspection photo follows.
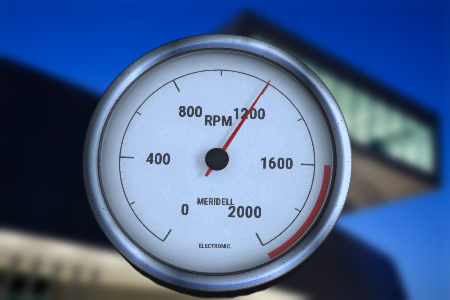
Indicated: 1200,rpm
